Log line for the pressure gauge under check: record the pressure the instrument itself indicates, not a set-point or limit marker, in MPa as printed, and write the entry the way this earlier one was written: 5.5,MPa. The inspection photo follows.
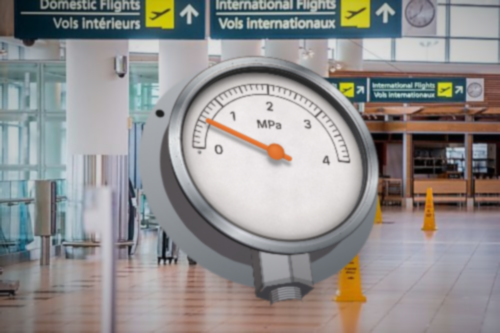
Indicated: 0.5,MPa
